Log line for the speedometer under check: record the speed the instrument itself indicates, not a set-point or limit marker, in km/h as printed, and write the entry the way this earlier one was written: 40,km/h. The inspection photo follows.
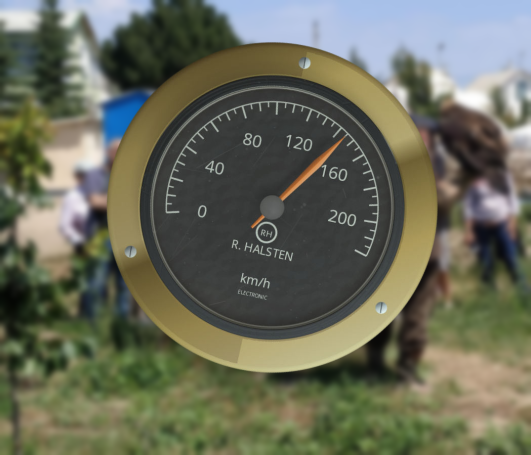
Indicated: 145,km/h
